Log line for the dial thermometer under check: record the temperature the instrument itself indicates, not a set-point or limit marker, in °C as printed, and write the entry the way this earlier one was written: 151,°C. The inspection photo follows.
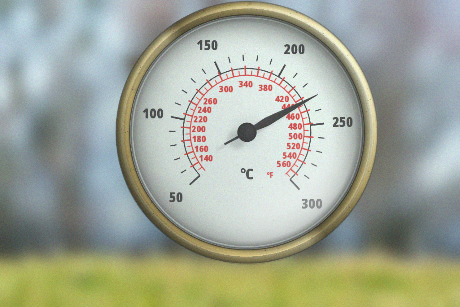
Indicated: 230,°C
